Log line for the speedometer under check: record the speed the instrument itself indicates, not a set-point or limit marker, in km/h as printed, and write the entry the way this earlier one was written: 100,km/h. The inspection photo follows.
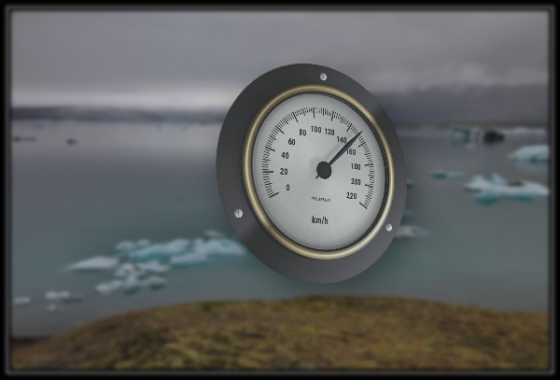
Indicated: 150,km/h
